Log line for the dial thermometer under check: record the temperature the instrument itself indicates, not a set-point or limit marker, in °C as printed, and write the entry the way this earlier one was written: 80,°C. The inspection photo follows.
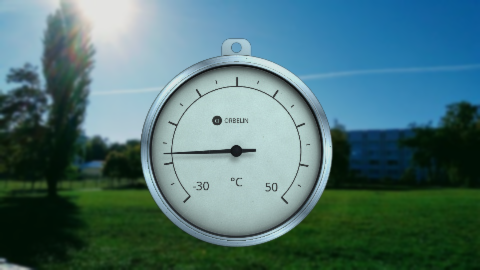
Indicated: -17.5,°C
